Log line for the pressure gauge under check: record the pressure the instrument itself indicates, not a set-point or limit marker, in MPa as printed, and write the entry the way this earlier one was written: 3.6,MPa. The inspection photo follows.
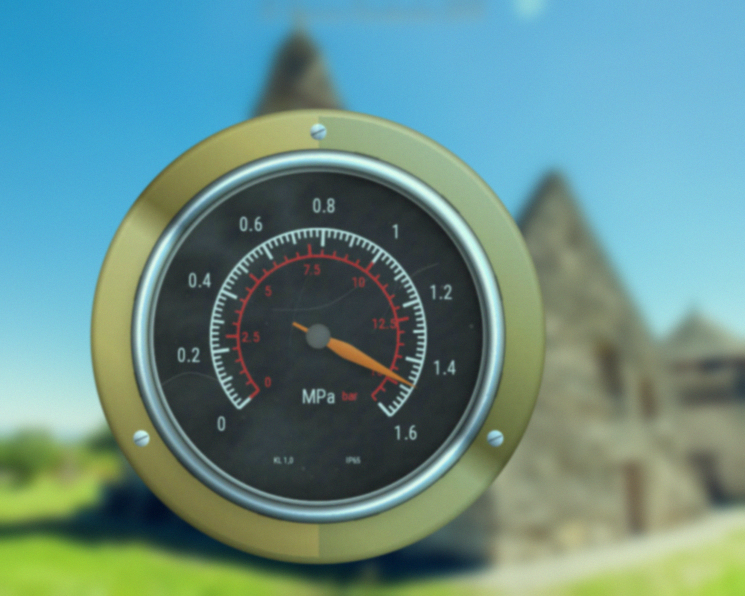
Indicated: 1.48,MPa
